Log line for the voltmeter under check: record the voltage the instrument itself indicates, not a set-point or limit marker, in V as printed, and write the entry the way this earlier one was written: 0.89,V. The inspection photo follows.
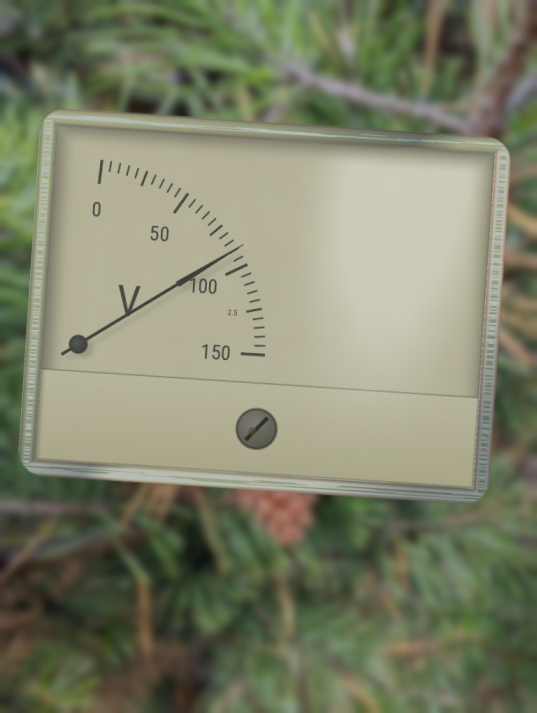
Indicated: 90,V
